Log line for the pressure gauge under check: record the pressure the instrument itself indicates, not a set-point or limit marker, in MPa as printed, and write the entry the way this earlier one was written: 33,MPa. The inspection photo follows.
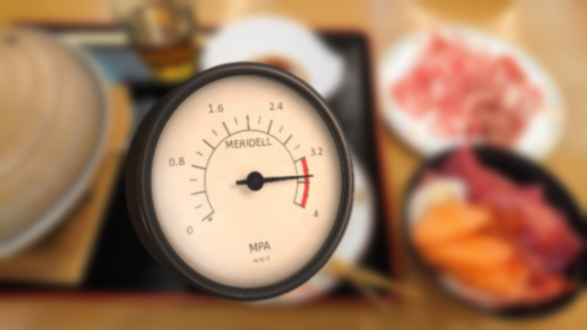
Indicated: 3.5,MPa
